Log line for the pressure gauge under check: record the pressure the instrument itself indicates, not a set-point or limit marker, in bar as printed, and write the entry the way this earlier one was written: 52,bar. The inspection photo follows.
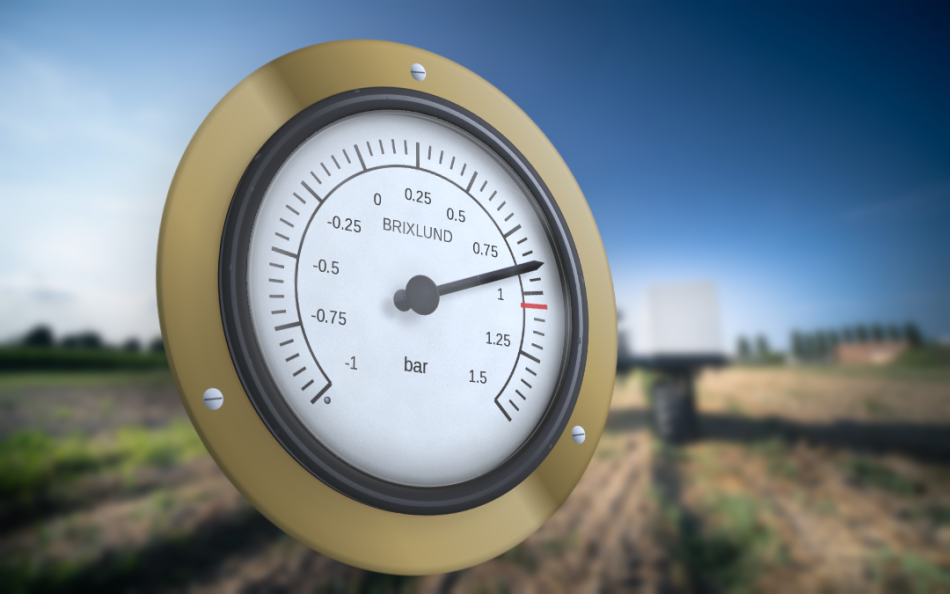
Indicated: 0.9,bar
